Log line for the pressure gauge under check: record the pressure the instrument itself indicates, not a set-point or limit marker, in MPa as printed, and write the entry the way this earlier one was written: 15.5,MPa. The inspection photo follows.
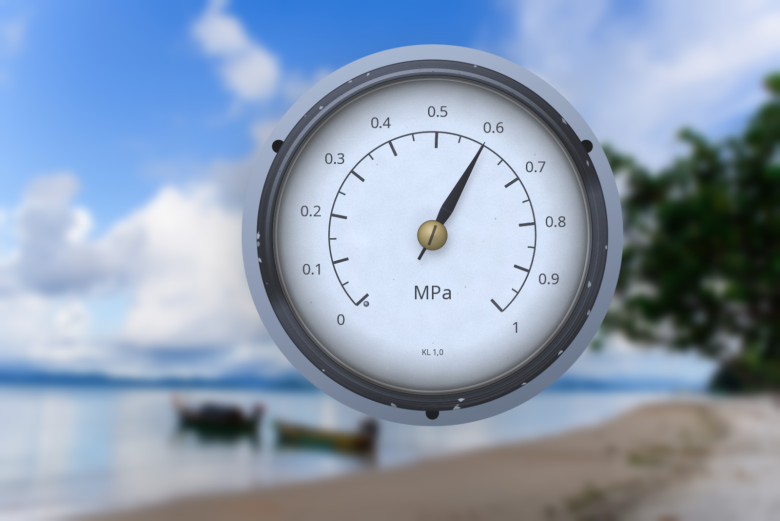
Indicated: 0.6,MPa
